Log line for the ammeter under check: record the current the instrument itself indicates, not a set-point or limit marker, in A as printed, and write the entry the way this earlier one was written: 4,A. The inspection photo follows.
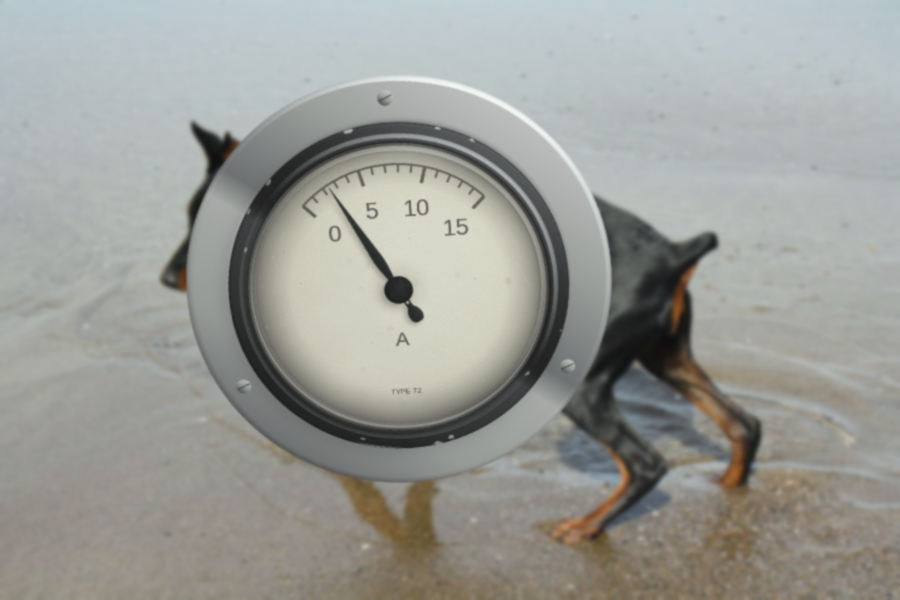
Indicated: 2.5,A
